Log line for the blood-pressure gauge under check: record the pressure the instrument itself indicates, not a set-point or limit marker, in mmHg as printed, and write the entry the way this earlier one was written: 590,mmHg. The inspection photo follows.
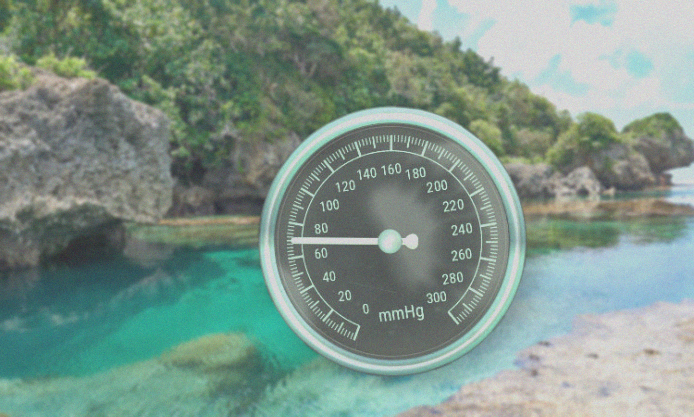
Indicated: 70,mmHg
